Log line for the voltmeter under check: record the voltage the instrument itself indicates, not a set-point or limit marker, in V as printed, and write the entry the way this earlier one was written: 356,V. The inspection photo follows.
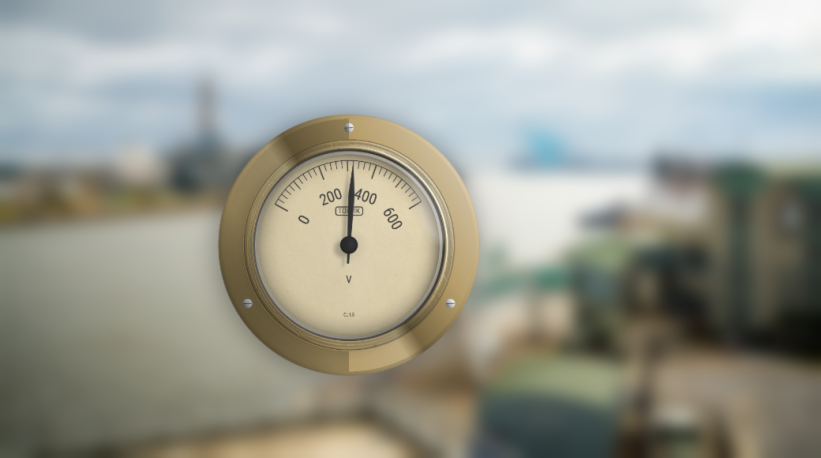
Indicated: 320,V
